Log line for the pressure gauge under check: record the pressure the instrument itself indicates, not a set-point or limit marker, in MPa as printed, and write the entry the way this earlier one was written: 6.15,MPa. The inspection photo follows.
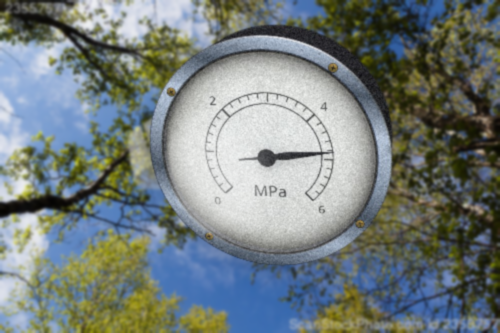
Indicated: 4.8,MPa
